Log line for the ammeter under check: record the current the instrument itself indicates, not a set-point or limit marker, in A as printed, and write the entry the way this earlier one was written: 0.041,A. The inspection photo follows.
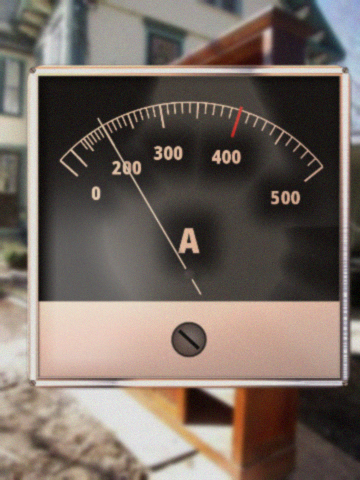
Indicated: 200,A
